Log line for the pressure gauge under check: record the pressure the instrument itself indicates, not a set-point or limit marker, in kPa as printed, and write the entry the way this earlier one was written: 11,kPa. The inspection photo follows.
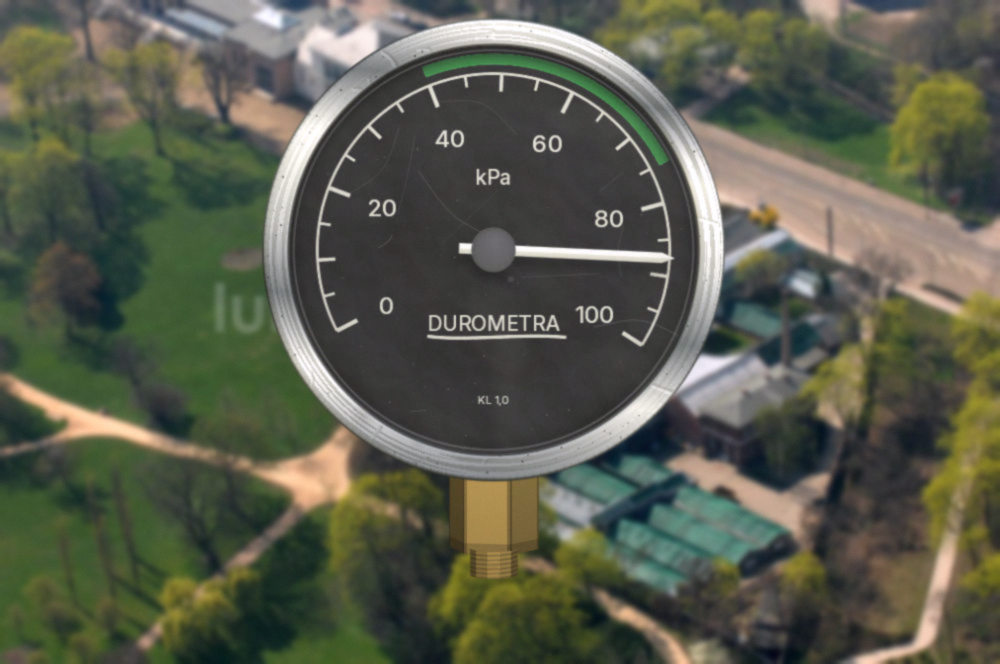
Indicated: 87.5,kPa
